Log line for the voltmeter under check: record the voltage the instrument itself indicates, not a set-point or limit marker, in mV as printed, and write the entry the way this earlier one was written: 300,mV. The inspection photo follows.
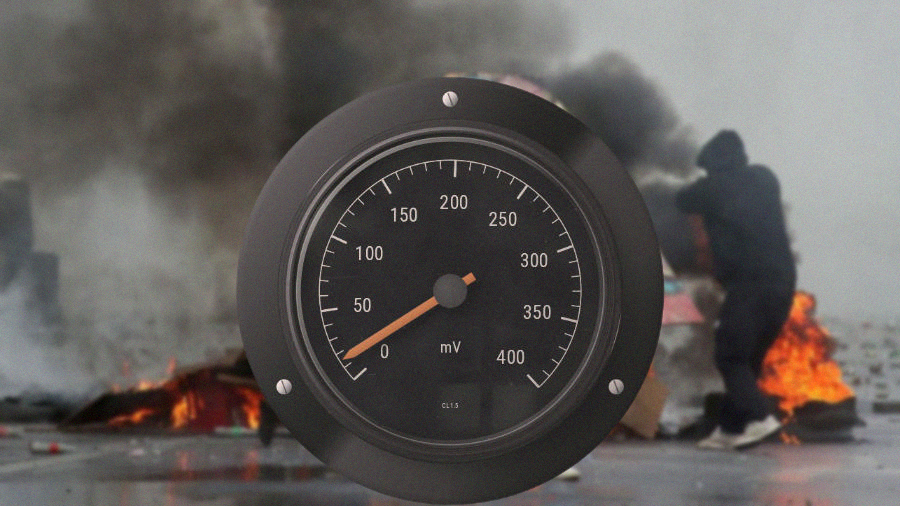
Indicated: 15,mV
